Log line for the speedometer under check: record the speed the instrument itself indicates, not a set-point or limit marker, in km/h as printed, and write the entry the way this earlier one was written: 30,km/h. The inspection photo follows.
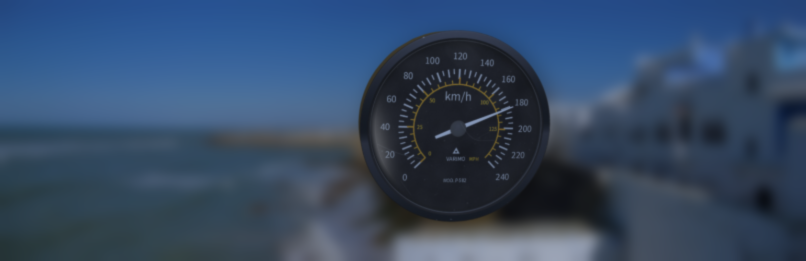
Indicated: 180,km/h
